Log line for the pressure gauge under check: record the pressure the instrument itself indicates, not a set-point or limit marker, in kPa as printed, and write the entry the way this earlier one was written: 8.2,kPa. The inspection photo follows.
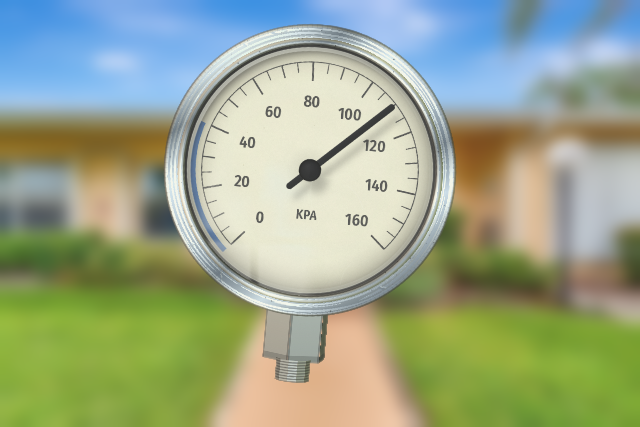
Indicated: 110,kPa
